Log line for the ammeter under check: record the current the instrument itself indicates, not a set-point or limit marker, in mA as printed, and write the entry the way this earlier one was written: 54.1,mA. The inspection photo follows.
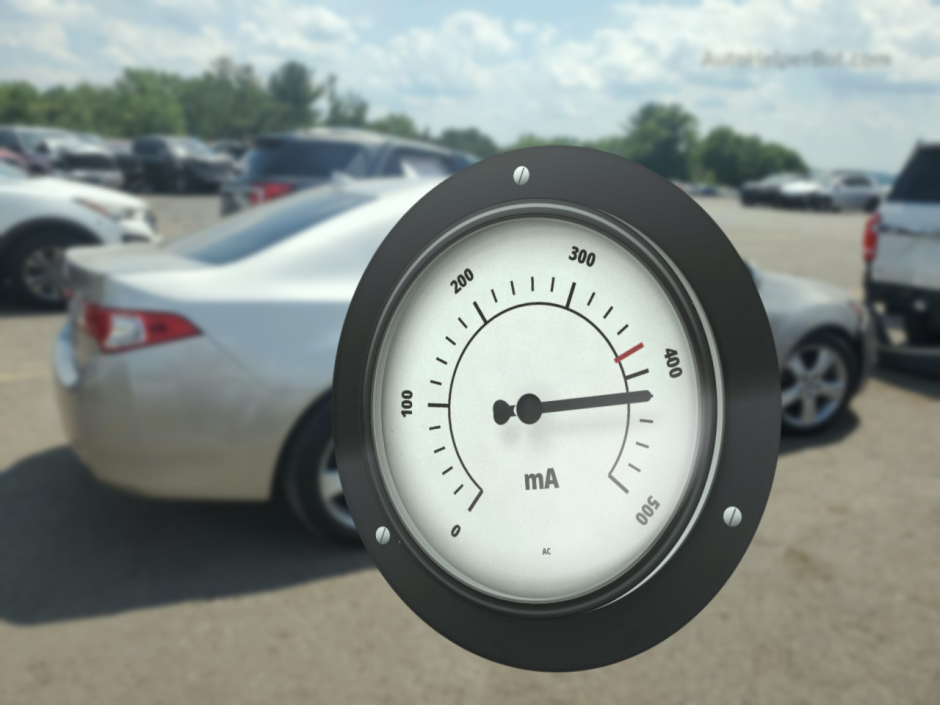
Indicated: 420,mA
